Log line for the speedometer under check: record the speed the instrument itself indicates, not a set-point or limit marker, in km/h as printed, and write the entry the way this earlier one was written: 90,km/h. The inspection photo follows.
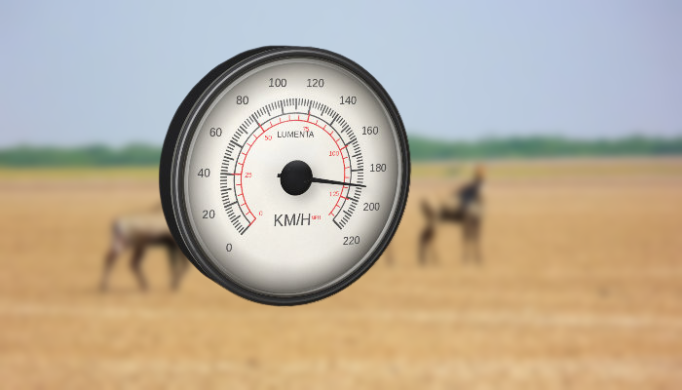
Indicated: 190,km/h
